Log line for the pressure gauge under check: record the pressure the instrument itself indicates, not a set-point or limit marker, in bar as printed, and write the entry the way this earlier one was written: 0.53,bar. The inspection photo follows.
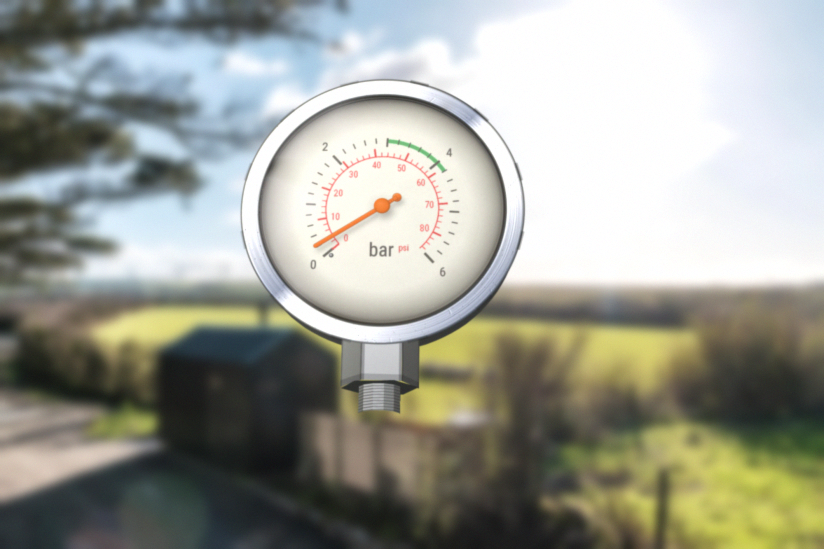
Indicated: 0.2,bar
